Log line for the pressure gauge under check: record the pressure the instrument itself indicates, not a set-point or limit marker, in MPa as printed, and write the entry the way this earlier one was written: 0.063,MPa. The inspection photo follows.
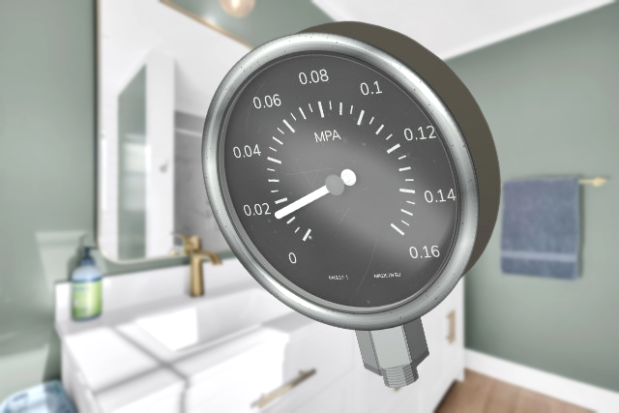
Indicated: 0.015,MPa
